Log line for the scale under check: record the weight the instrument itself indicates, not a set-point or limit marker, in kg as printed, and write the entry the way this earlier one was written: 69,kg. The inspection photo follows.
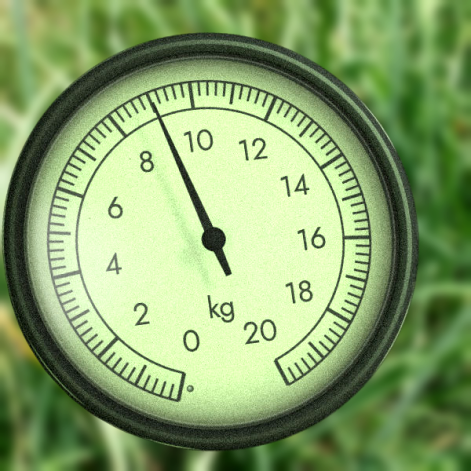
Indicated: 9,kg
